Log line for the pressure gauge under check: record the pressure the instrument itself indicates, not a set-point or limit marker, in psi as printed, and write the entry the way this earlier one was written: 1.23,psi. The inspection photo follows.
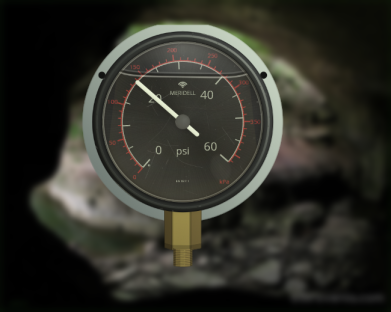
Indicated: 20,psi
